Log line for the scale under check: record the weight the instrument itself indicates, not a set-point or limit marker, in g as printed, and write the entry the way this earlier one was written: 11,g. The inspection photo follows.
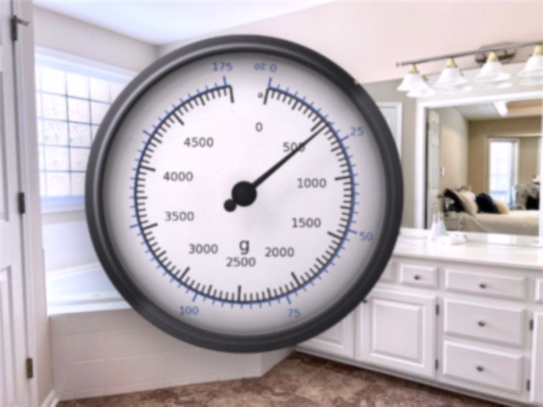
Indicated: 550,g
